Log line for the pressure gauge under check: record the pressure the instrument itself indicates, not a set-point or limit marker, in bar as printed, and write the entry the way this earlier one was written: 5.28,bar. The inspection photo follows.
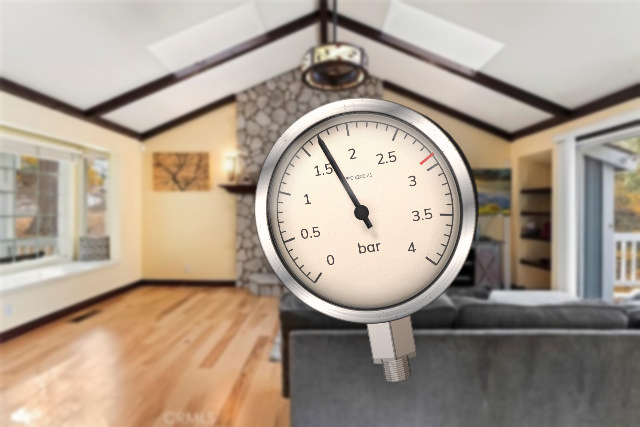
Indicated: 1.7,bar
